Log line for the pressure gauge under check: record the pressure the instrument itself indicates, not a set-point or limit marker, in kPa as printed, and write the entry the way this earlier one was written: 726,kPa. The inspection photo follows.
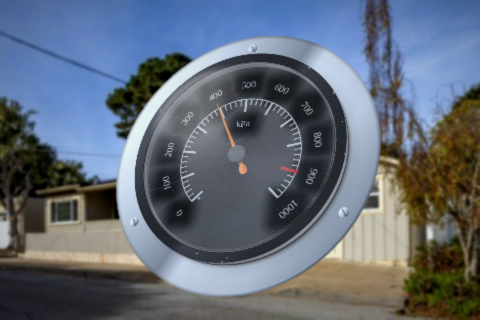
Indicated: 400,kPa
